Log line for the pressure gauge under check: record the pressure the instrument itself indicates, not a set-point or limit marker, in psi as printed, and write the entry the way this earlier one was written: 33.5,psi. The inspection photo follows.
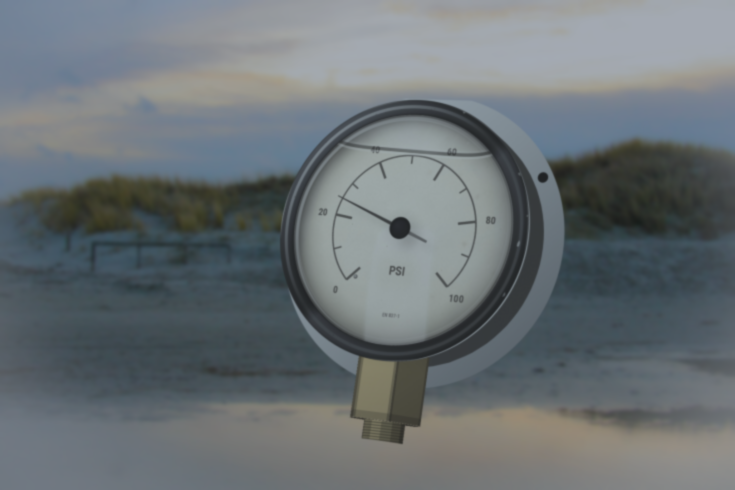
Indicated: 25,psi
